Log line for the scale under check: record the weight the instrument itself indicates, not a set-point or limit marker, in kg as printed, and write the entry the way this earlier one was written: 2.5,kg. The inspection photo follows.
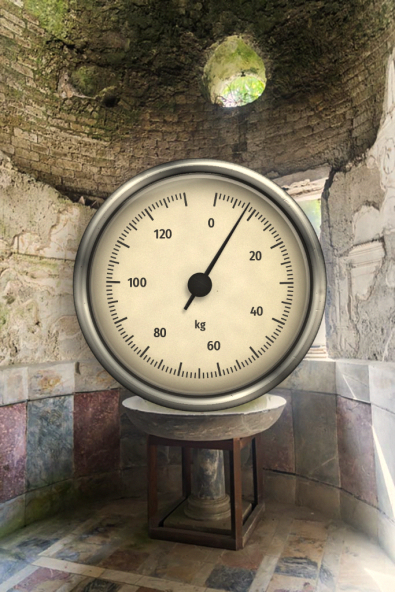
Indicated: 8,kg
